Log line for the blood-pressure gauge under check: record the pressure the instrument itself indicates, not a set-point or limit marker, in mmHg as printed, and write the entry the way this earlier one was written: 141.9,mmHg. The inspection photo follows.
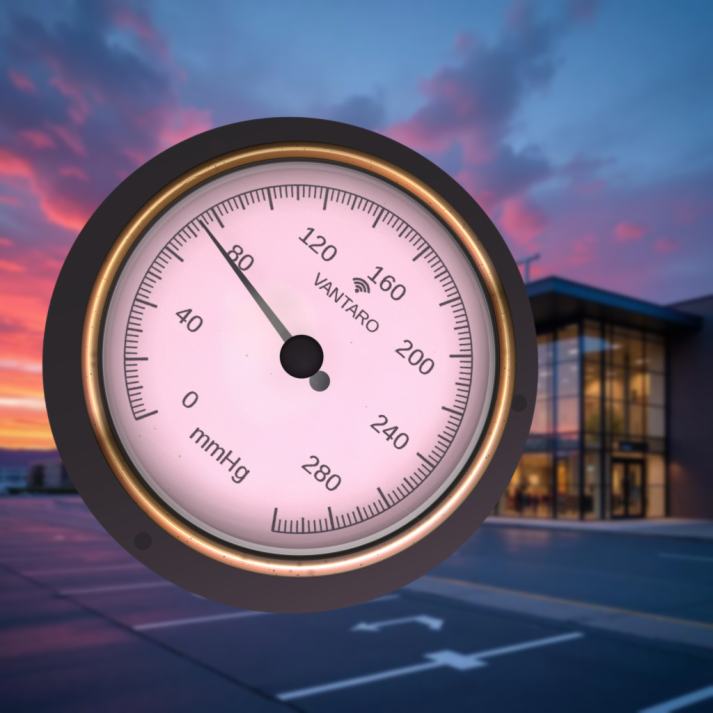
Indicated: 74,mmHg
